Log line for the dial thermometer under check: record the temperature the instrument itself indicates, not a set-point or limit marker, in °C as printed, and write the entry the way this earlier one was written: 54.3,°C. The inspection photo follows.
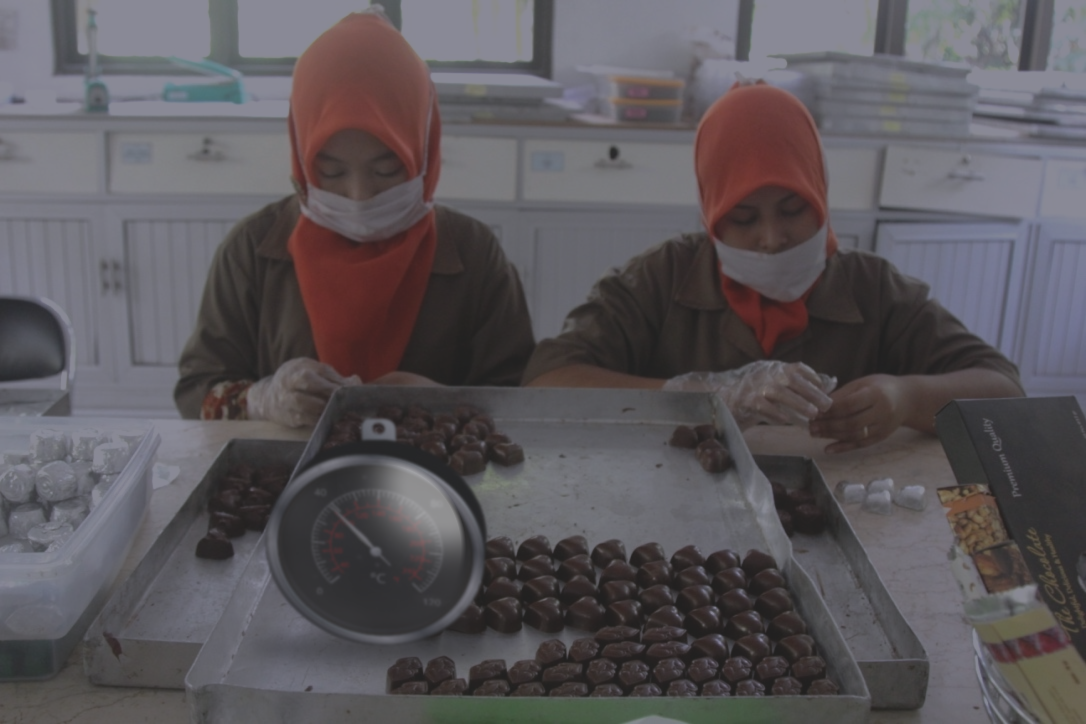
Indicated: 40,°C
